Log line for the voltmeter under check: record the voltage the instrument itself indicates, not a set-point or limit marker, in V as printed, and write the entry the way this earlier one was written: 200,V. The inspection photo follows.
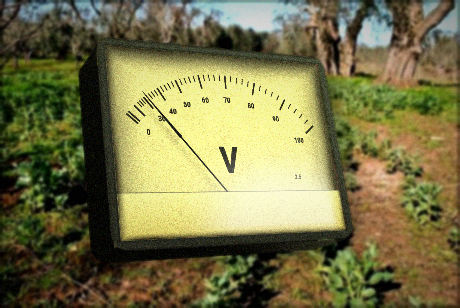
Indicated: 30,V
